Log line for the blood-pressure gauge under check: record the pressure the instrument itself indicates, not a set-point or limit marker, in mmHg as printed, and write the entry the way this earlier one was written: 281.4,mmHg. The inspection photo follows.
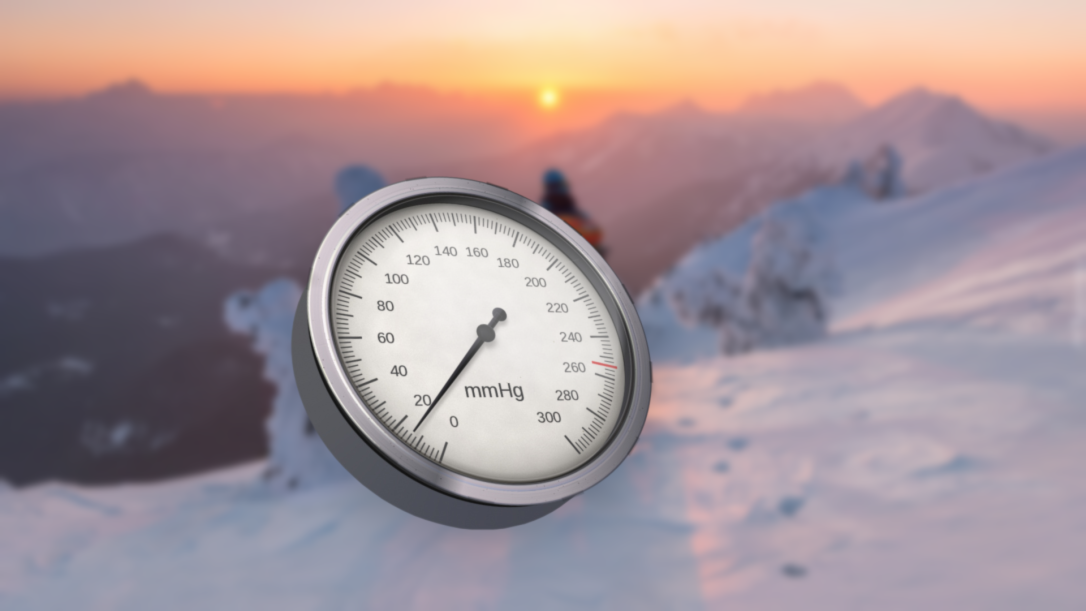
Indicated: 14,mmHg
